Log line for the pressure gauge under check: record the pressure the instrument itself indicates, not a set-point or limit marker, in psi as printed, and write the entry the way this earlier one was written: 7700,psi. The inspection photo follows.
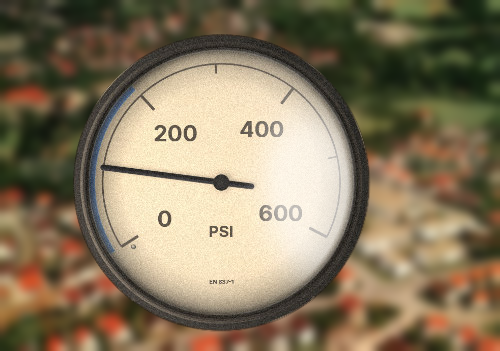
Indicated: 100,psi
